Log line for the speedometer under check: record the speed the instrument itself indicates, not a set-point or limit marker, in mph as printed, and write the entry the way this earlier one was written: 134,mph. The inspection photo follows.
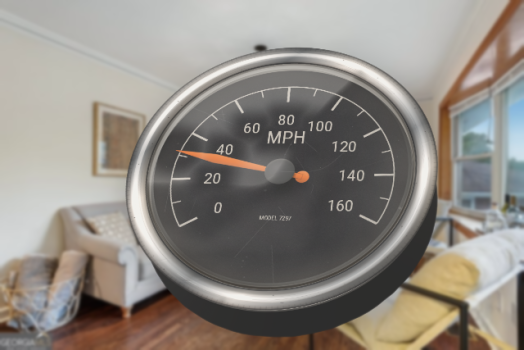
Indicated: 30,mph
